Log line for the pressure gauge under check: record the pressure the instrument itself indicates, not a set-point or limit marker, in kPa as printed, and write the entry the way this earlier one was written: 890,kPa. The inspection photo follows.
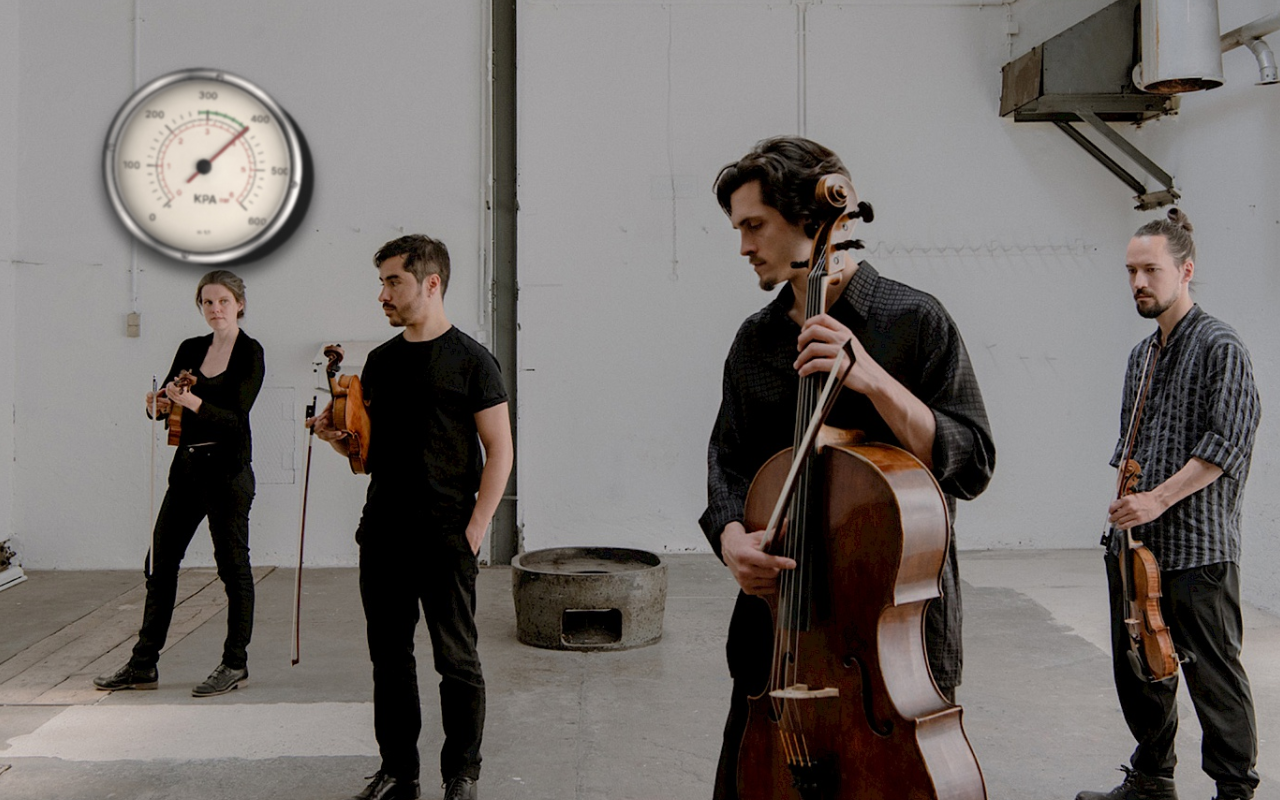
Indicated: 400,kPa
